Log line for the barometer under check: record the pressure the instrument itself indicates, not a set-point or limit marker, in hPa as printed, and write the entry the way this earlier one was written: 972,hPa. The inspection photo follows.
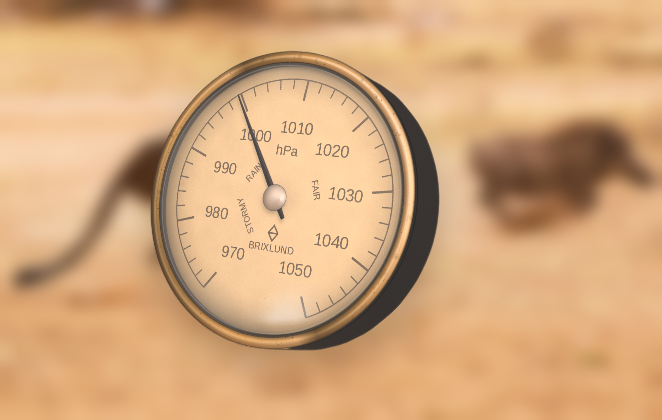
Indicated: 1000,hPa
